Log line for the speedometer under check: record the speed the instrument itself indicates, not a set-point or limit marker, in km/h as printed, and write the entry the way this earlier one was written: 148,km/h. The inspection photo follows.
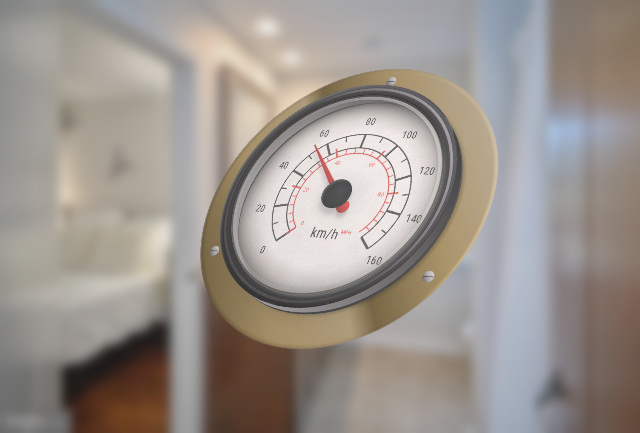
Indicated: 55,km/h
